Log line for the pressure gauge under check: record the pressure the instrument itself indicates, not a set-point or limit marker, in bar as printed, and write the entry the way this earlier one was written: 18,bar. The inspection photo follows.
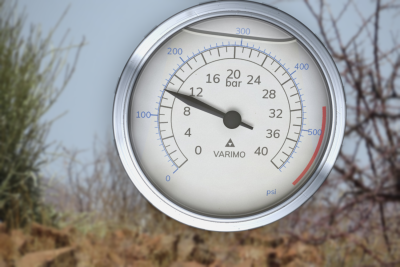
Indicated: 10,bar
